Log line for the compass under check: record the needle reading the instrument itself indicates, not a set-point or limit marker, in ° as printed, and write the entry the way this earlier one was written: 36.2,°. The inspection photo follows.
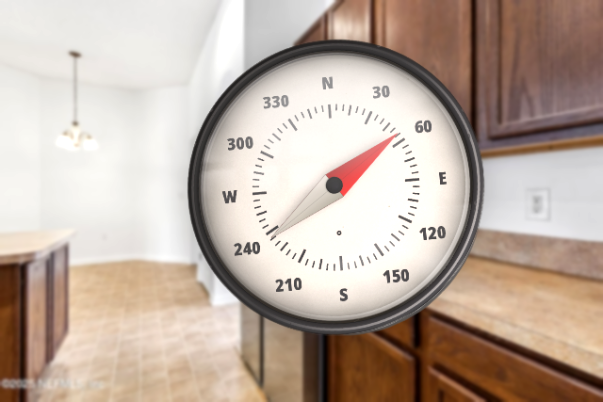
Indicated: 55,°
